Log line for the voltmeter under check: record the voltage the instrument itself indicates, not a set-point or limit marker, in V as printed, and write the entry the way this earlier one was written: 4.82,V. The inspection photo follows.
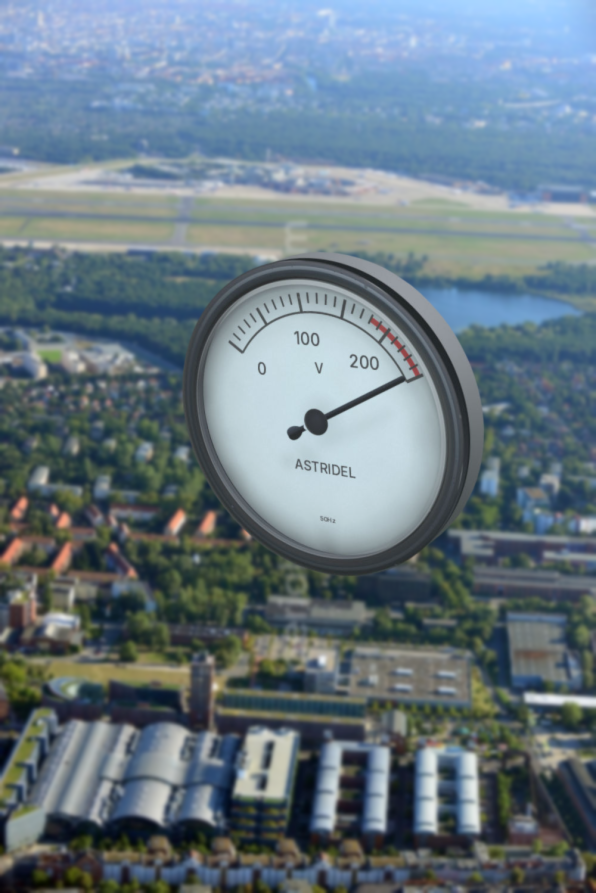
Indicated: 245,V
